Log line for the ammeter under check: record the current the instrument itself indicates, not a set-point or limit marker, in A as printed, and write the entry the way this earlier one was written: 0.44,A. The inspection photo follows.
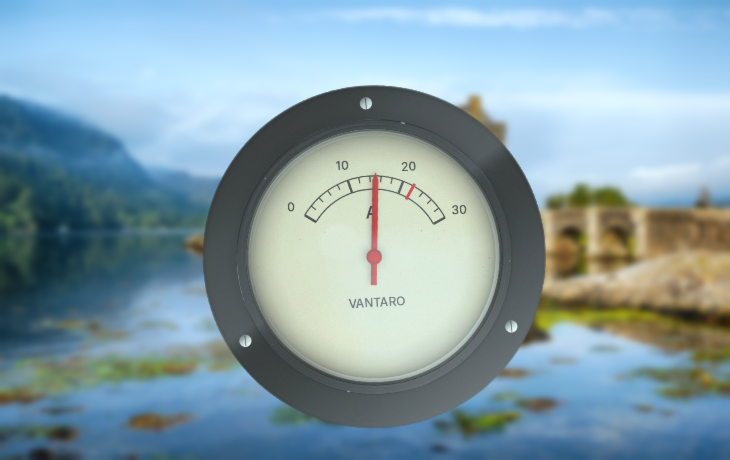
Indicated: 15,A
